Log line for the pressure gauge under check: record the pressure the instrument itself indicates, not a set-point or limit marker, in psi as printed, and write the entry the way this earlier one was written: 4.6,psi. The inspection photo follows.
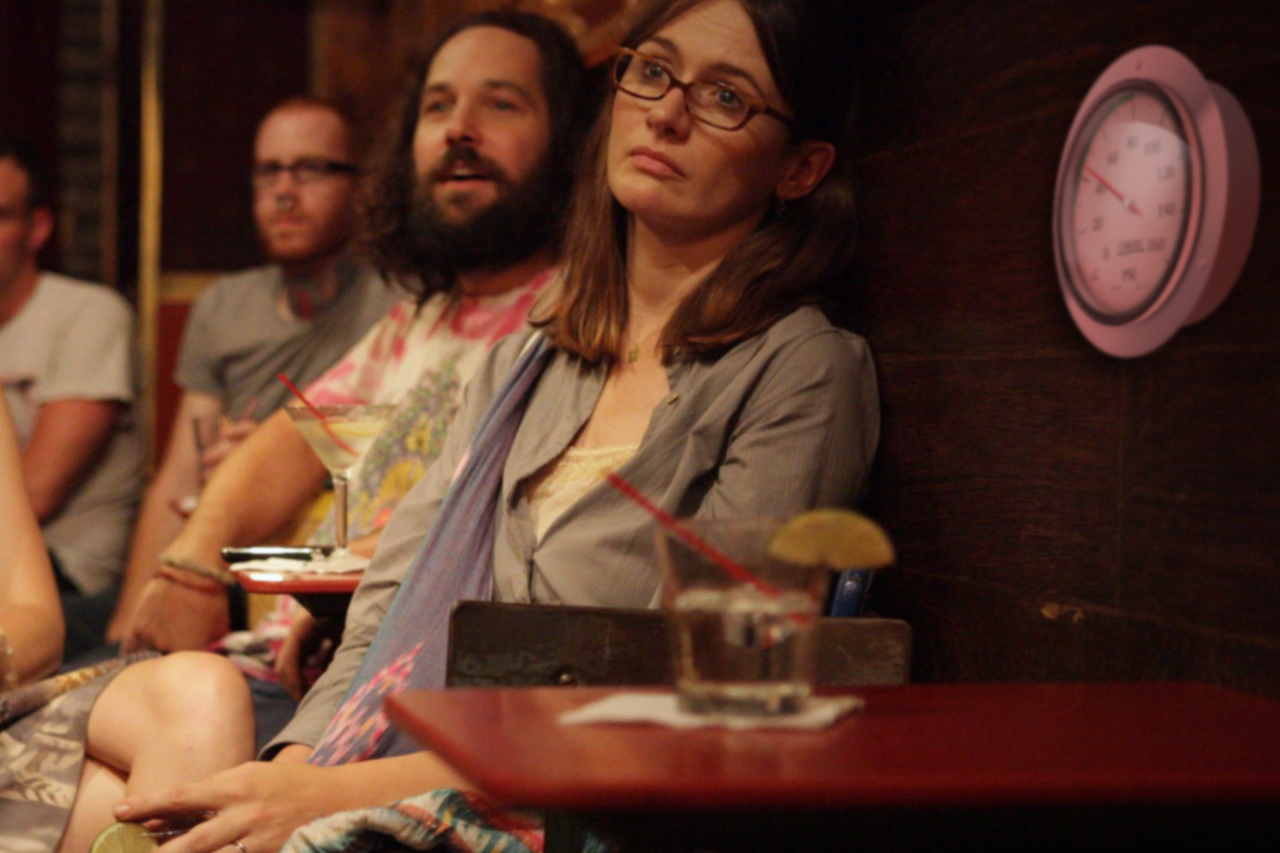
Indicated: 45,psi
